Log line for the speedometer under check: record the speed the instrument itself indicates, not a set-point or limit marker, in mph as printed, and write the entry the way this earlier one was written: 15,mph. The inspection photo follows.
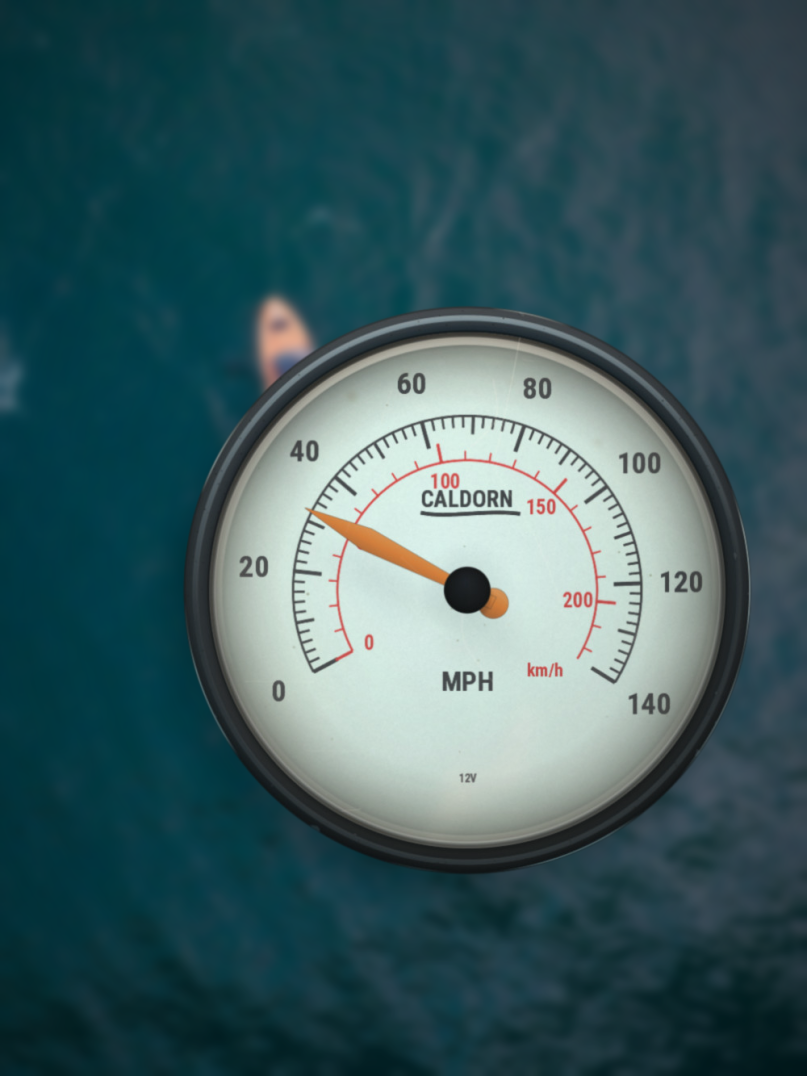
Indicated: 32,mph
